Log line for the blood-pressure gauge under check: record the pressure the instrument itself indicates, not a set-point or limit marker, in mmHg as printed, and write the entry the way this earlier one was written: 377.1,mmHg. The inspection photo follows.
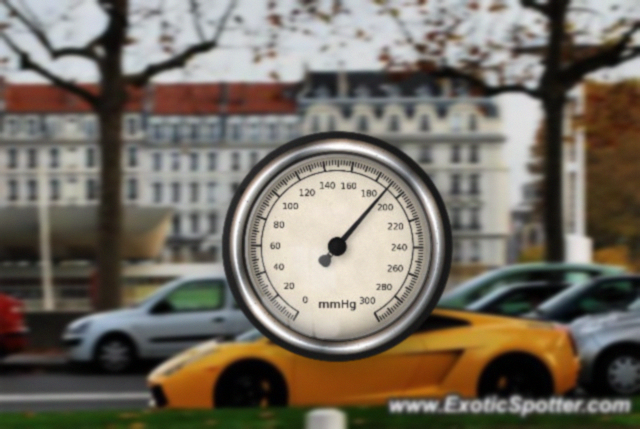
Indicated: 190,mmHg
